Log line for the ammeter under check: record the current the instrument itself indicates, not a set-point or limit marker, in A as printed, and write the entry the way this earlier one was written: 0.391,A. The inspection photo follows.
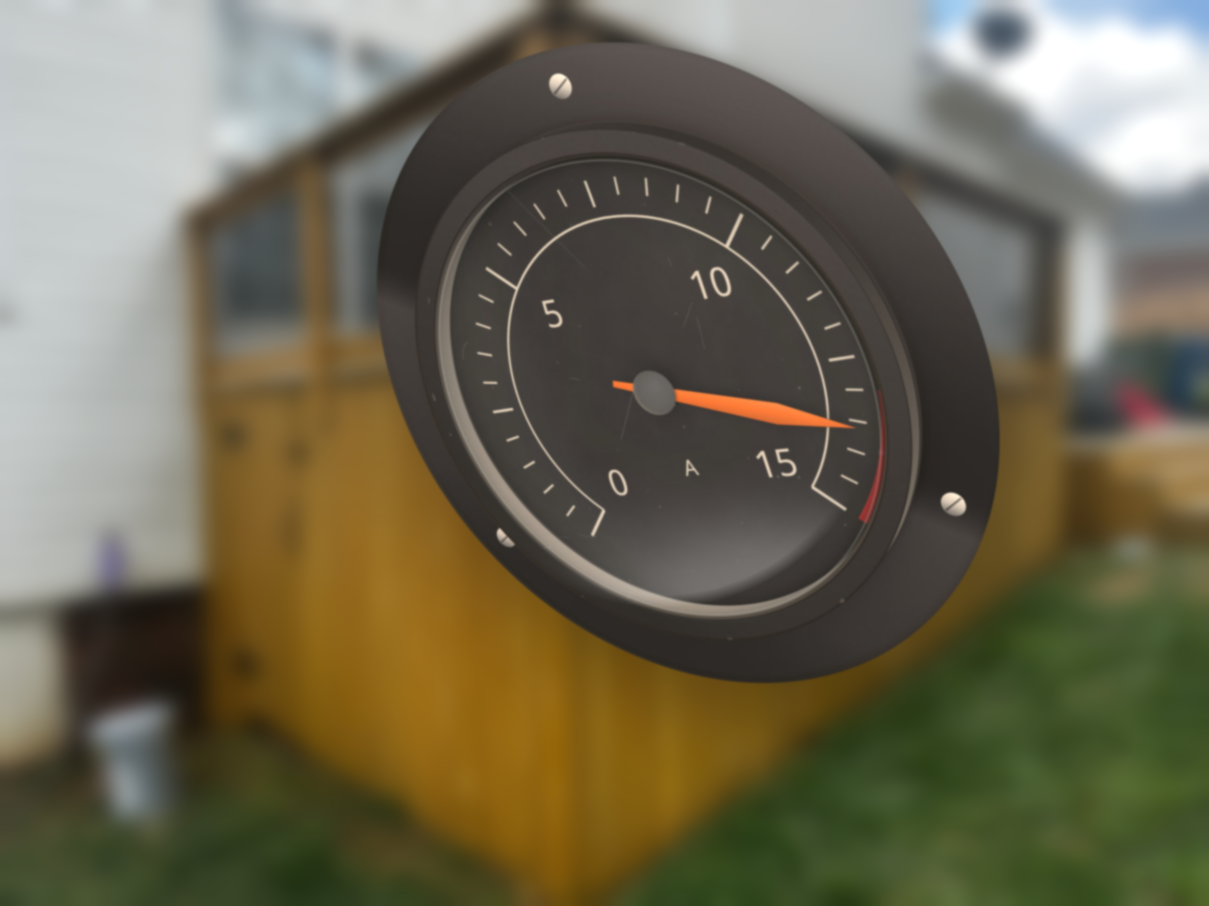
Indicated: 13.5,A
